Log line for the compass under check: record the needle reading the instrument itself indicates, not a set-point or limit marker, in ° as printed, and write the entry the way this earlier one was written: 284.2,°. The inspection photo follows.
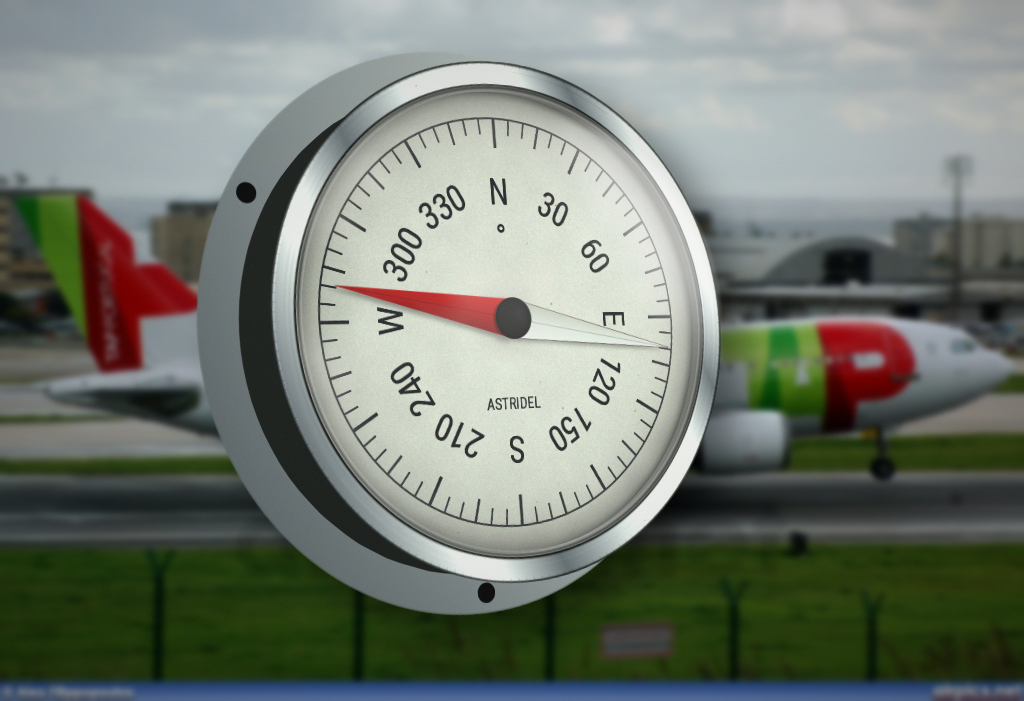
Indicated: 280,°
